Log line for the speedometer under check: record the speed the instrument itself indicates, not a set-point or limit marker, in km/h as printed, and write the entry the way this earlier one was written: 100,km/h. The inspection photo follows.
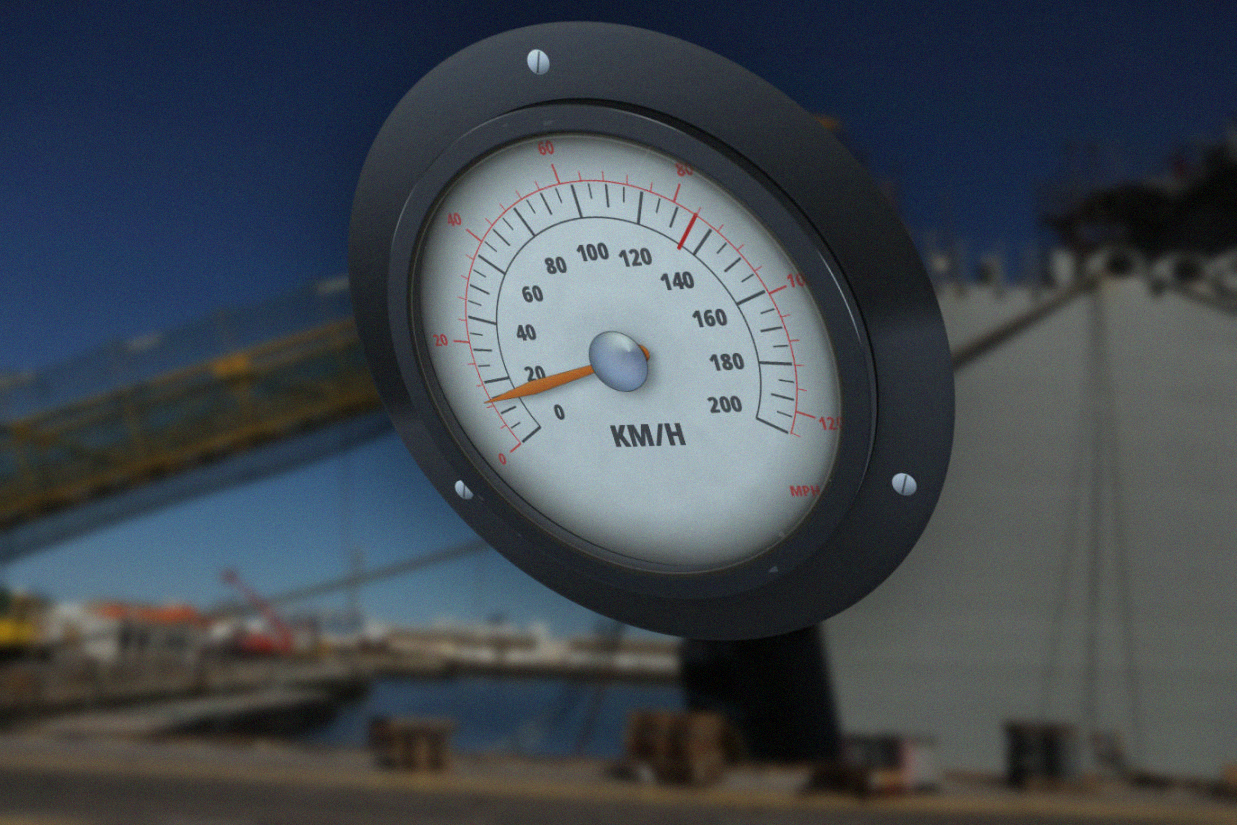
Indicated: 15,km/h
